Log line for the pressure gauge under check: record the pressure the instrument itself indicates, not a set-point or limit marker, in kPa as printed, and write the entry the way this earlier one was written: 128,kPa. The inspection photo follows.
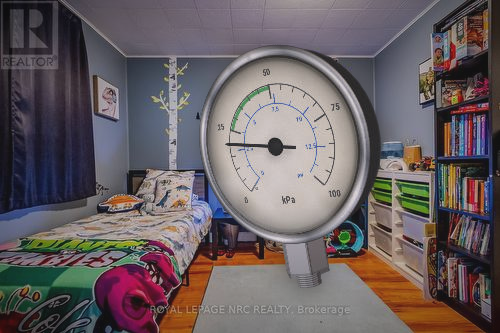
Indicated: 20,kPa
